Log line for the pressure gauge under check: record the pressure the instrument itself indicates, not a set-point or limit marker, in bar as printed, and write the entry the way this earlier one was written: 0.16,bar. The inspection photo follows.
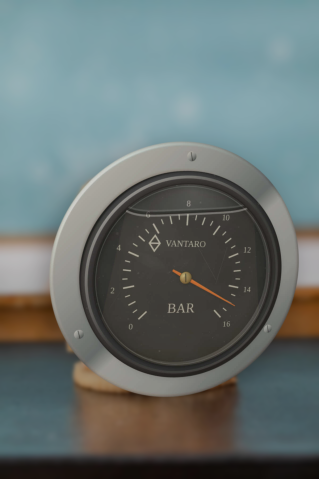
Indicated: 15,bar
